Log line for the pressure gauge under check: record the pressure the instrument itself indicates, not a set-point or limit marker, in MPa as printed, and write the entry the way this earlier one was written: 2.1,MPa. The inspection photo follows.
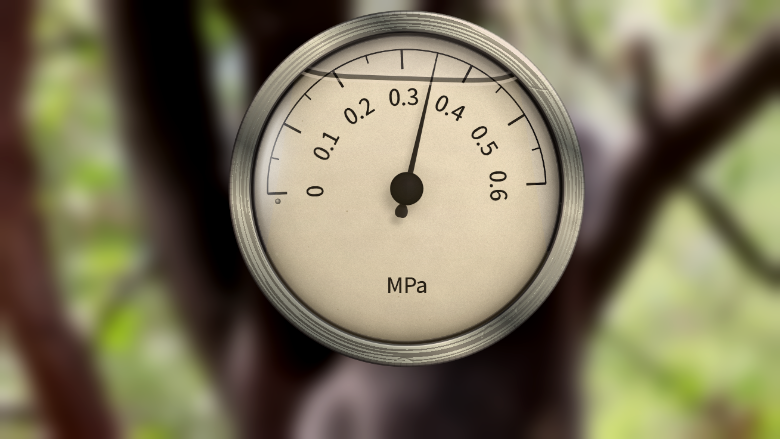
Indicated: 0.35,MPa
